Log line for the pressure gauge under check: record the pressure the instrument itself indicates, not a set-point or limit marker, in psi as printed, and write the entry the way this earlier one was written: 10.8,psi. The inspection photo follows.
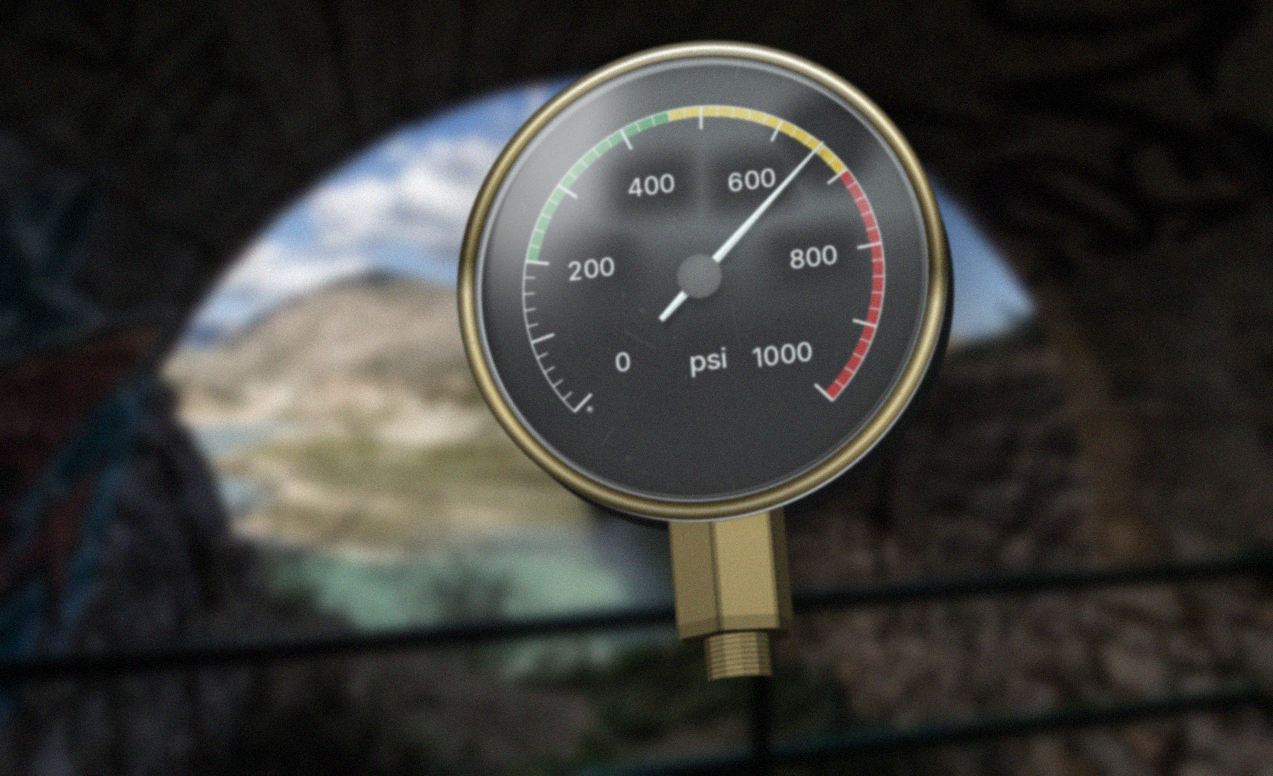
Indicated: 660,psi
